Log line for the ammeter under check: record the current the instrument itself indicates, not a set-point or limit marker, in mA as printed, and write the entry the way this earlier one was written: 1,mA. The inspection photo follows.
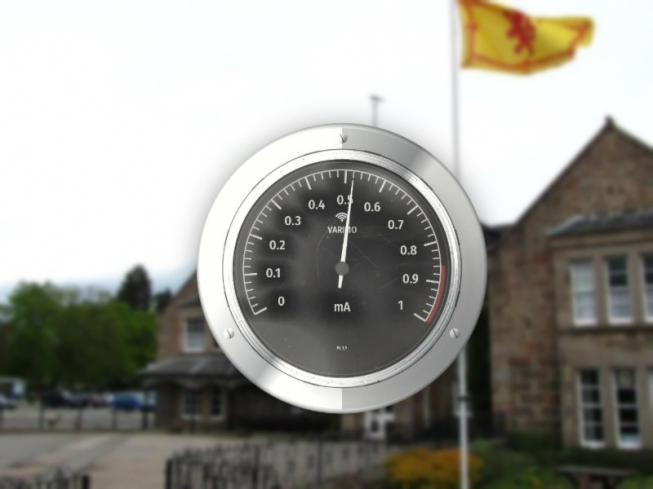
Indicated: 0.52,mA
